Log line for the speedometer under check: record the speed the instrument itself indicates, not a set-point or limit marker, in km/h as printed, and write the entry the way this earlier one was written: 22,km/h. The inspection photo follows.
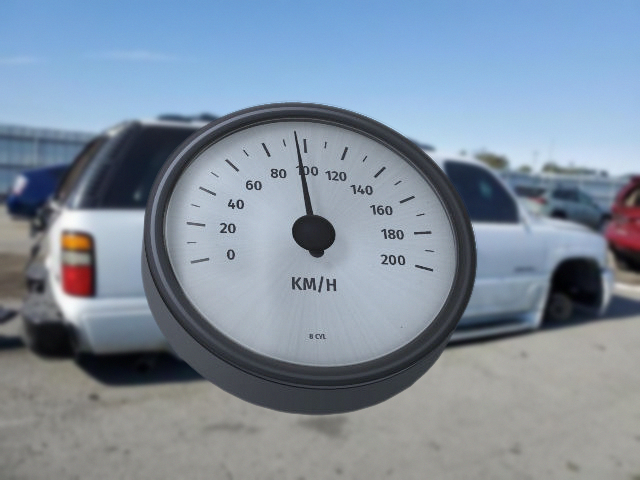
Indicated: 95,km/h
